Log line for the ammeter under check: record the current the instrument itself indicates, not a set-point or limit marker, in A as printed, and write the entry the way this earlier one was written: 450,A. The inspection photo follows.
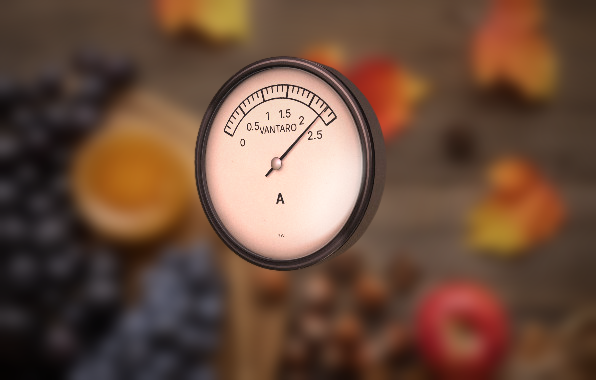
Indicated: 2.3,A
